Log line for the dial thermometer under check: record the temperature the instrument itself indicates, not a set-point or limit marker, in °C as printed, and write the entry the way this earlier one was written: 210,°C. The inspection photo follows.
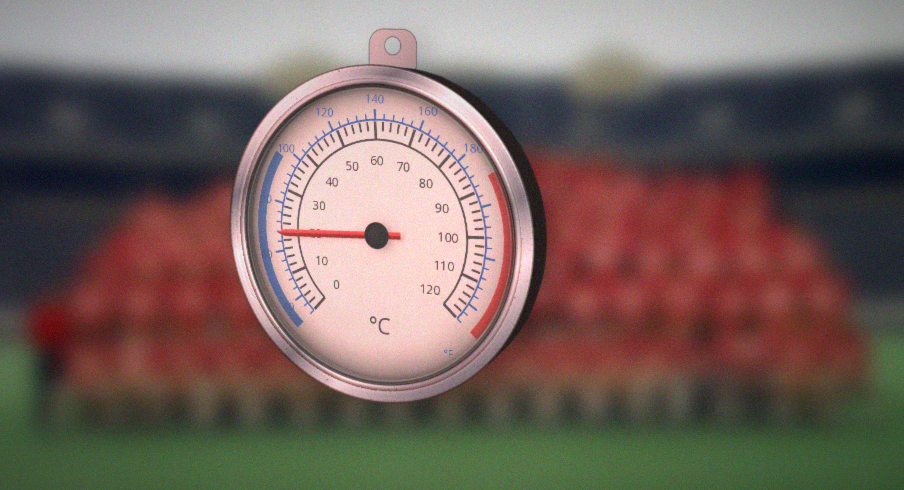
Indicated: 20,°C
